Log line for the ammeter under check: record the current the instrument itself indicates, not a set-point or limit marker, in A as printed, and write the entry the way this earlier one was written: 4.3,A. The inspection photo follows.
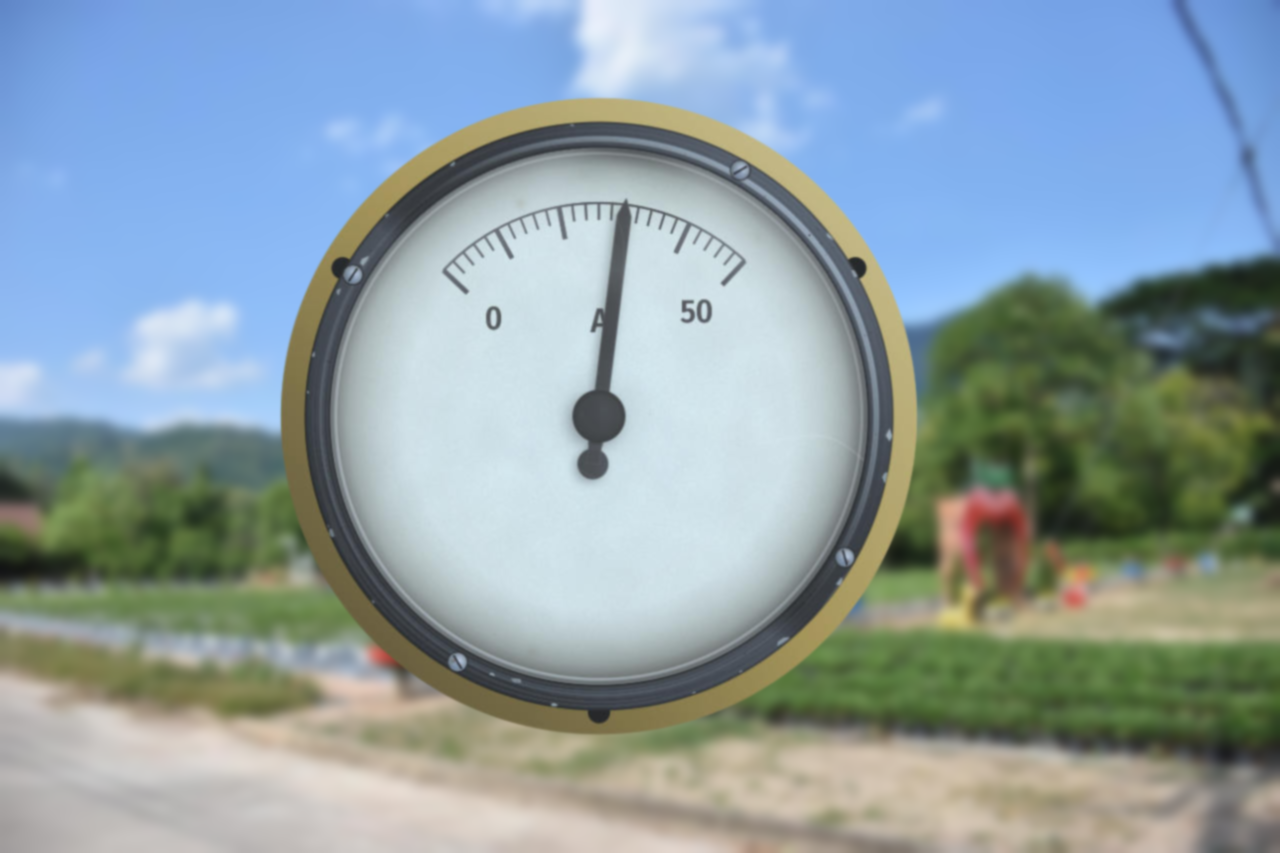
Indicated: 30,A
